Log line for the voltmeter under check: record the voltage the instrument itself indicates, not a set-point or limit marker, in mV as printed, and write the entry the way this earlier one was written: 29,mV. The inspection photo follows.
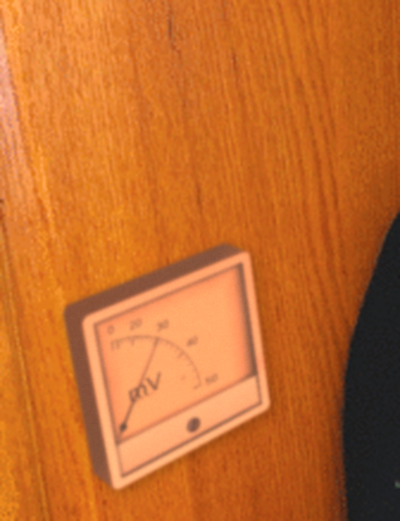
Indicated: 30,mV
